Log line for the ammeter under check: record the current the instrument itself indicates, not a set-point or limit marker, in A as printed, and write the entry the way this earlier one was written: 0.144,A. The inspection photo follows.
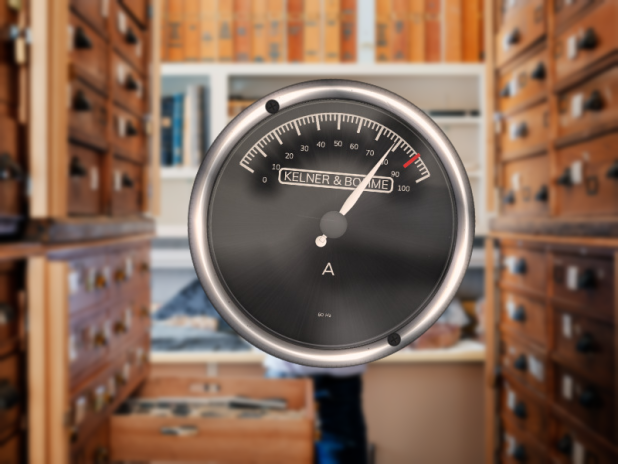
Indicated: 78,A
